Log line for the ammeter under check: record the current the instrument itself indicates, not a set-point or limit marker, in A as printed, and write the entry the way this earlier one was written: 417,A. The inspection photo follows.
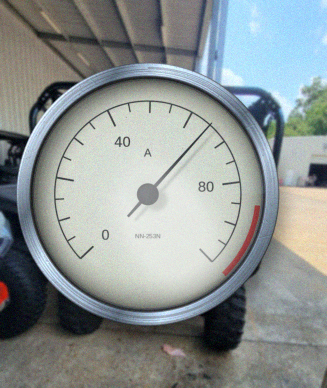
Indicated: 65,A
